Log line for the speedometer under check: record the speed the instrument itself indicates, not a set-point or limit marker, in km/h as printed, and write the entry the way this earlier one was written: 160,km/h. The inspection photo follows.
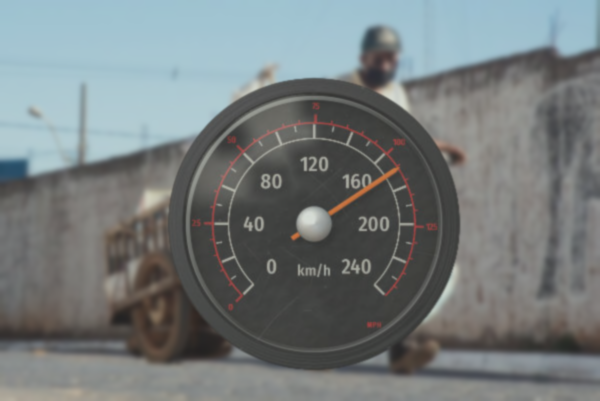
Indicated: 170,km/h
